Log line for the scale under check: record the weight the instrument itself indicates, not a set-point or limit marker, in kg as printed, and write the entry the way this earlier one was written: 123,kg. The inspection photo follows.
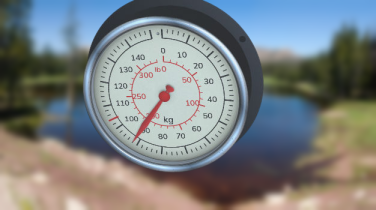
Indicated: 92,kg
